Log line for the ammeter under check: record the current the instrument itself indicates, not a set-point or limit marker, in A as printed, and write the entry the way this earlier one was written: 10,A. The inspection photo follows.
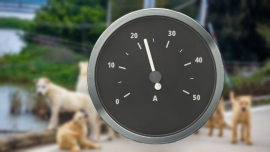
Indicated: 22.5,A
